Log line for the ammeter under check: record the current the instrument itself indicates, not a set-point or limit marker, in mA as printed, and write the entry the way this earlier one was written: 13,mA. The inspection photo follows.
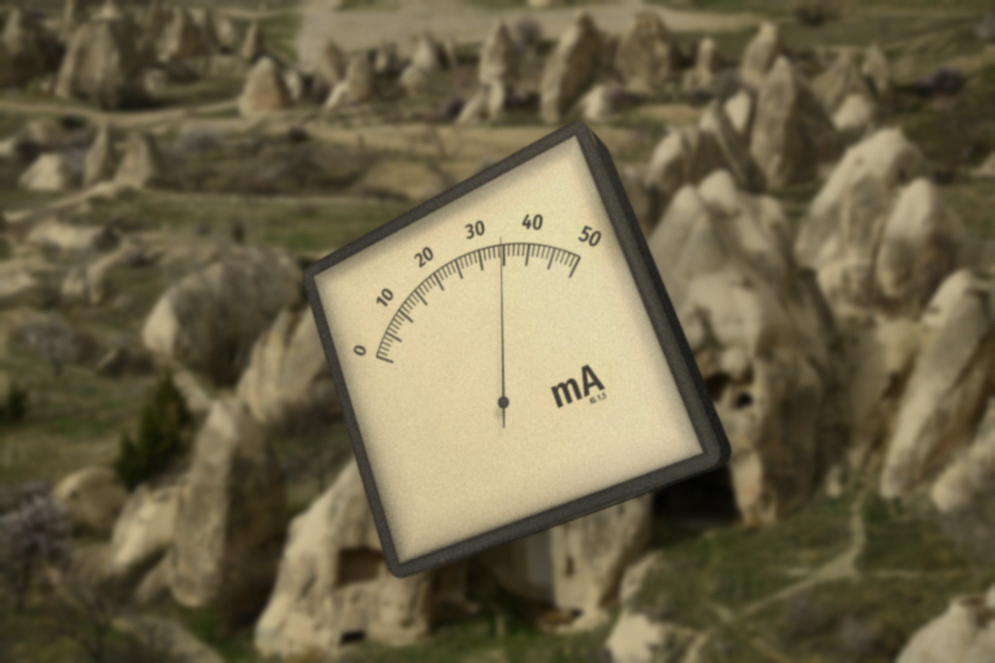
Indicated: 35,mA
